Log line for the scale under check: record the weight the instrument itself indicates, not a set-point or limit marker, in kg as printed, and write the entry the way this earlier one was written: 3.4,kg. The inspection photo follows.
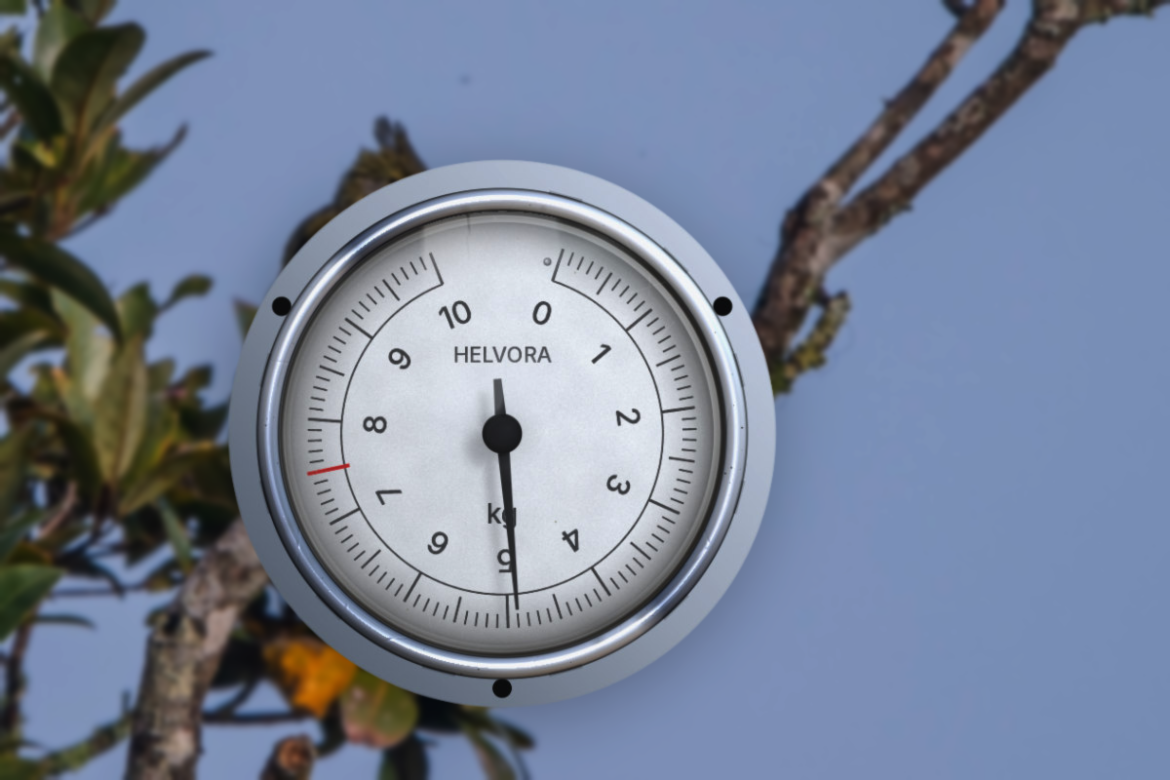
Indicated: 4.9,kg
